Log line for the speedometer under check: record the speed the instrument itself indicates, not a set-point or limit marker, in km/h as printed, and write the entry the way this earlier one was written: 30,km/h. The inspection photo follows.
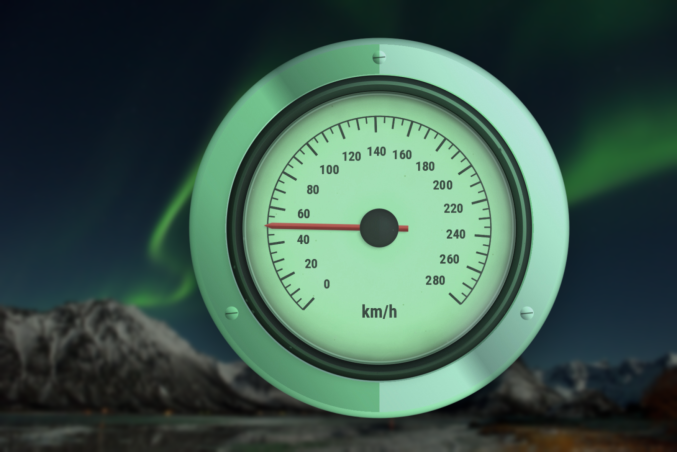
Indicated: 50,km/h
